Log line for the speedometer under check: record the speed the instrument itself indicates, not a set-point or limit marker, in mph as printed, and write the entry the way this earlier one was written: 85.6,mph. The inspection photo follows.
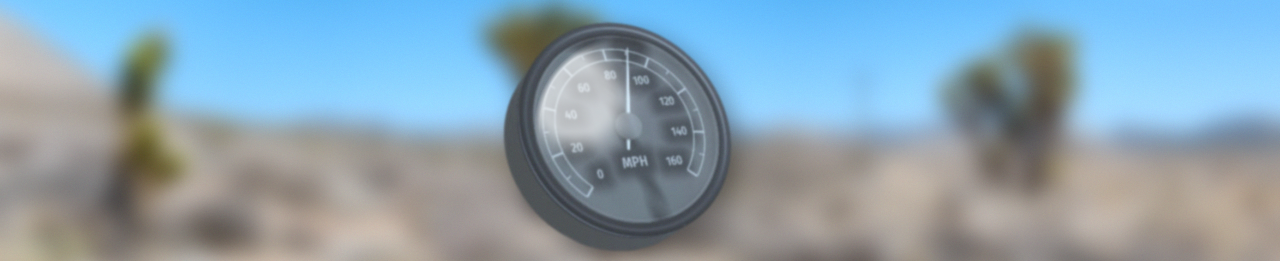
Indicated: 90,mph
